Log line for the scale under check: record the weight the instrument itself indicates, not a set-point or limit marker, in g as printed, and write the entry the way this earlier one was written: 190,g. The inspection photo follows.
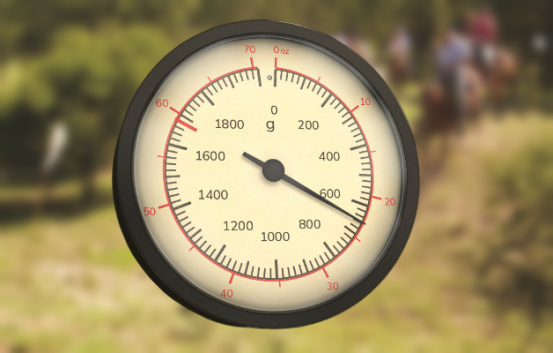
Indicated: 660,g
